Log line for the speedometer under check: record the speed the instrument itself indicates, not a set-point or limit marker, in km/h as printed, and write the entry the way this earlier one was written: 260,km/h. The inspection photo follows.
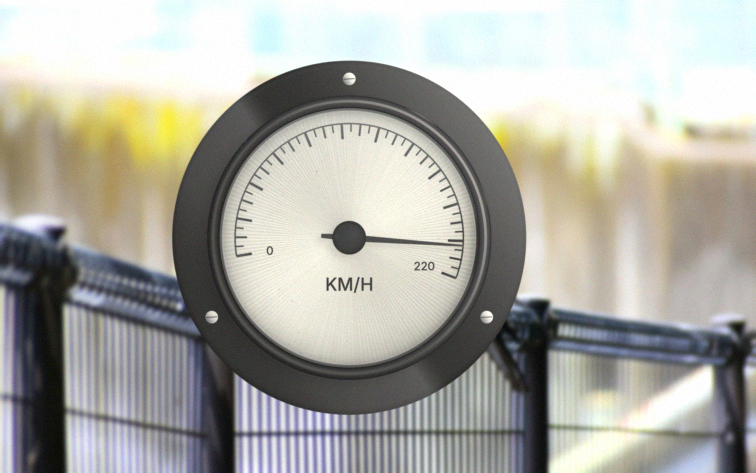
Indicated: 202.5,km/h
